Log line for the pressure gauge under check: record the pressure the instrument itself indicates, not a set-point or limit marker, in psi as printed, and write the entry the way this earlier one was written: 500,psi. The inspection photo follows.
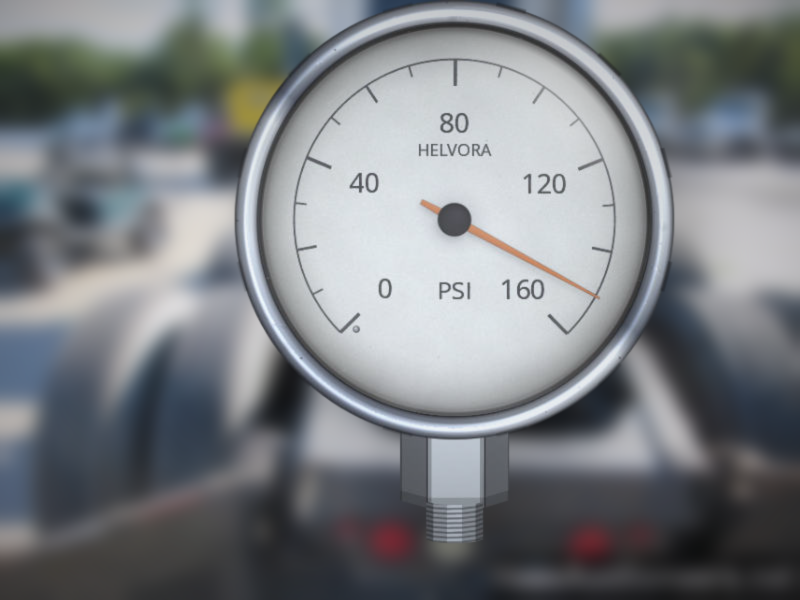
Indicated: 150,psi
